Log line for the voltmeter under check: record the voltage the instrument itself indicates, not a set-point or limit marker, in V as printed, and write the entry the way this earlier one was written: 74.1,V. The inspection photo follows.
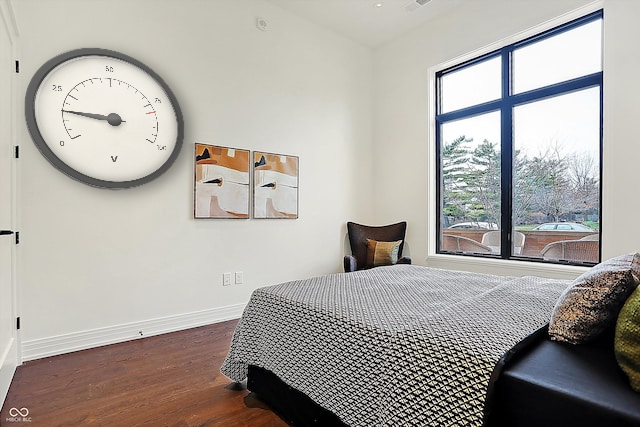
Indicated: 15,V
